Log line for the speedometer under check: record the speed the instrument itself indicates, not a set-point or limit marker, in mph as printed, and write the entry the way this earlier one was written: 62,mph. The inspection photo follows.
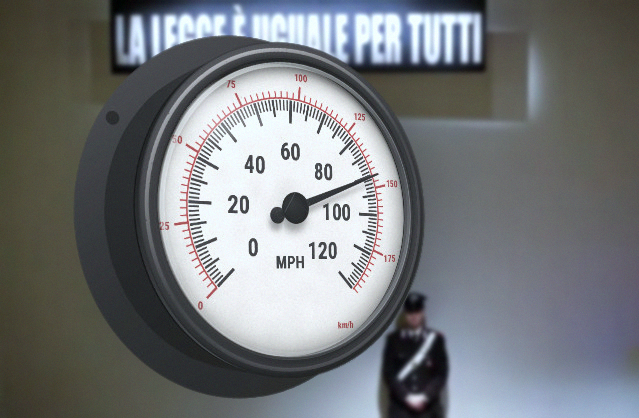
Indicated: 90,mph
